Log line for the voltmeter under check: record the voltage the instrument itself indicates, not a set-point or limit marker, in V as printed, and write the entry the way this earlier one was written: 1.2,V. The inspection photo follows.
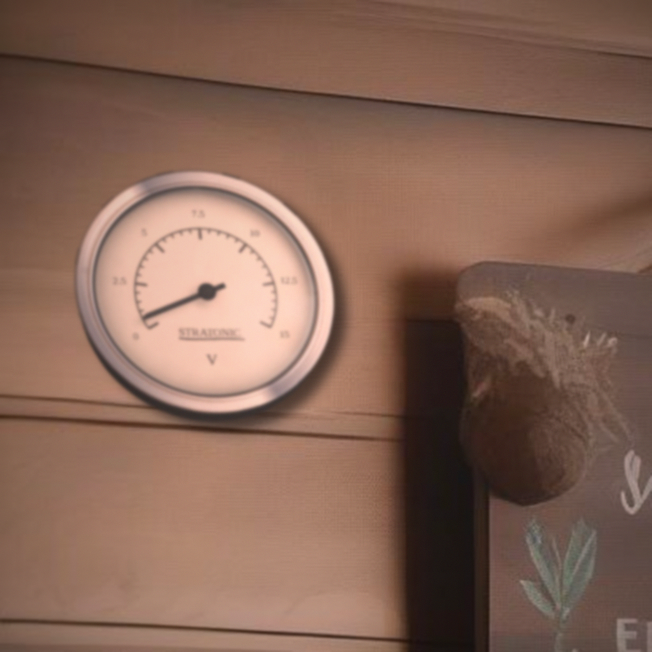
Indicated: 0.5,V
